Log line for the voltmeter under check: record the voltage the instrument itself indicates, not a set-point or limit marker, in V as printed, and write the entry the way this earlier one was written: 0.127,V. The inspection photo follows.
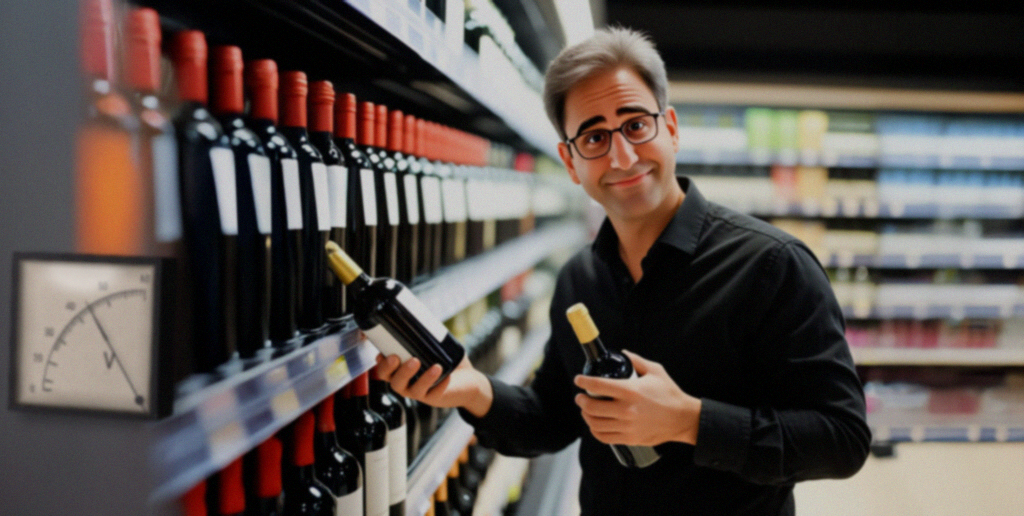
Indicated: 45,V
